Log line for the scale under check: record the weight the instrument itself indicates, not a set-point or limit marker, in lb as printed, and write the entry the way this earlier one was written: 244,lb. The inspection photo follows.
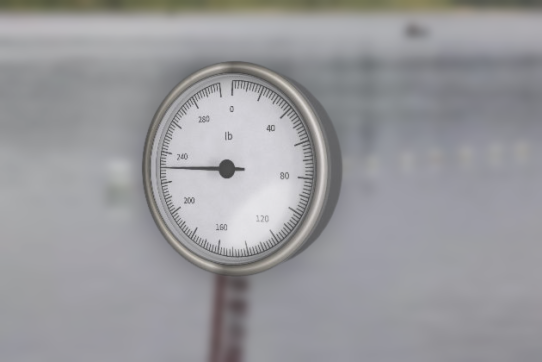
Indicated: 230,lb
